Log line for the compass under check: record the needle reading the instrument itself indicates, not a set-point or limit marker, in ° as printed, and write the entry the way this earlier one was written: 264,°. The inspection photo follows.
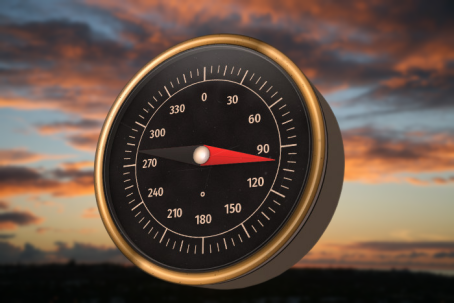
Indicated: 100,°
